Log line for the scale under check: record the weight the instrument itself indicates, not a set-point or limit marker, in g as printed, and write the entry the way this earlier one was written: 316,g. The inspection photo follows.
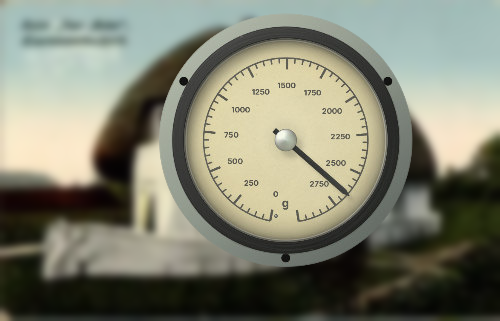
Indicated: 2650,g
